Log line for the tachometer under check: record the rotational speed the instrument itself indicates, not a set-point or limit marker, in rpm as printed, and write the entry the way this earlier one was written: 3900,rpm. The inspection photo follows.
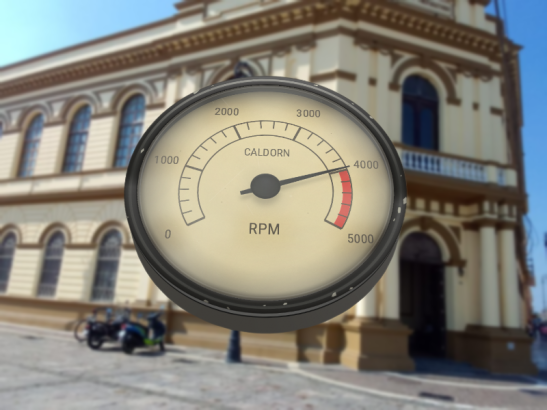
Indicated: 4000,rpm
